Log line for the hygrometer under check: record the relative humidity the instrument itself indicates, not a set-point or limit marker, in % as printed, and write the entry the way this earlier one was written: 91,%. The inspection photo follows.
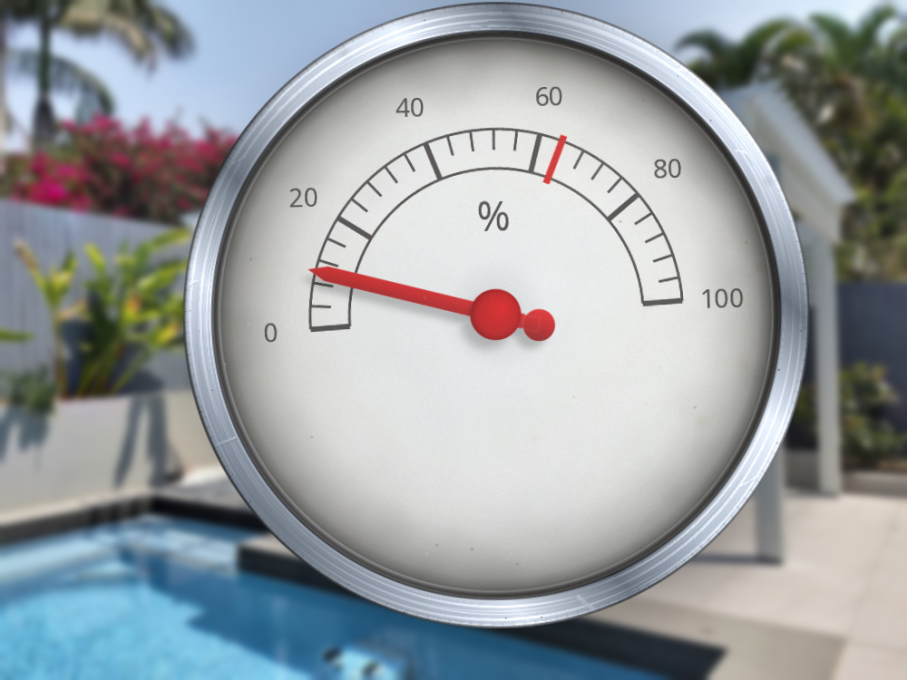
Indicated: 10,%
